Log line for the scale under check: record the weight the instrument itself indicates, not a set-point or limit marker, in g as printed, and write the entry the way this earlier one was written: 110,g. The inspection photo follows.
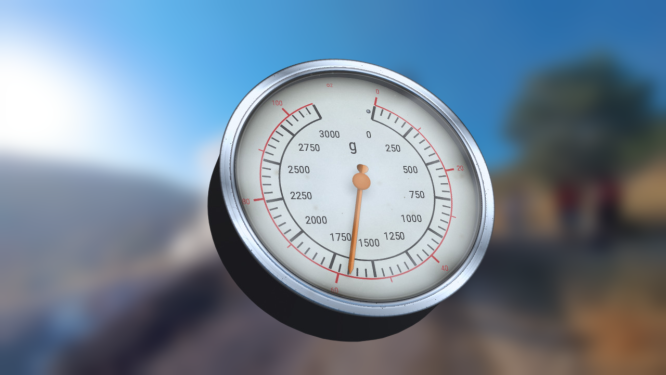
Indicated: 1650,g
